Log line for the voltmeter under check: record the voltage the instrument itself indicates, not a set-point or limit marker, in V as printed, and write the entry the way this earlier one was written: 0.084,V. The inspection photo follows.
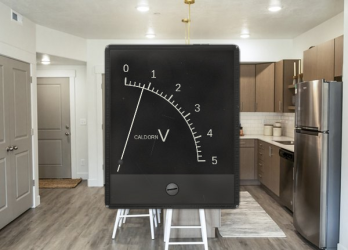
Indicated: 0.8,V
